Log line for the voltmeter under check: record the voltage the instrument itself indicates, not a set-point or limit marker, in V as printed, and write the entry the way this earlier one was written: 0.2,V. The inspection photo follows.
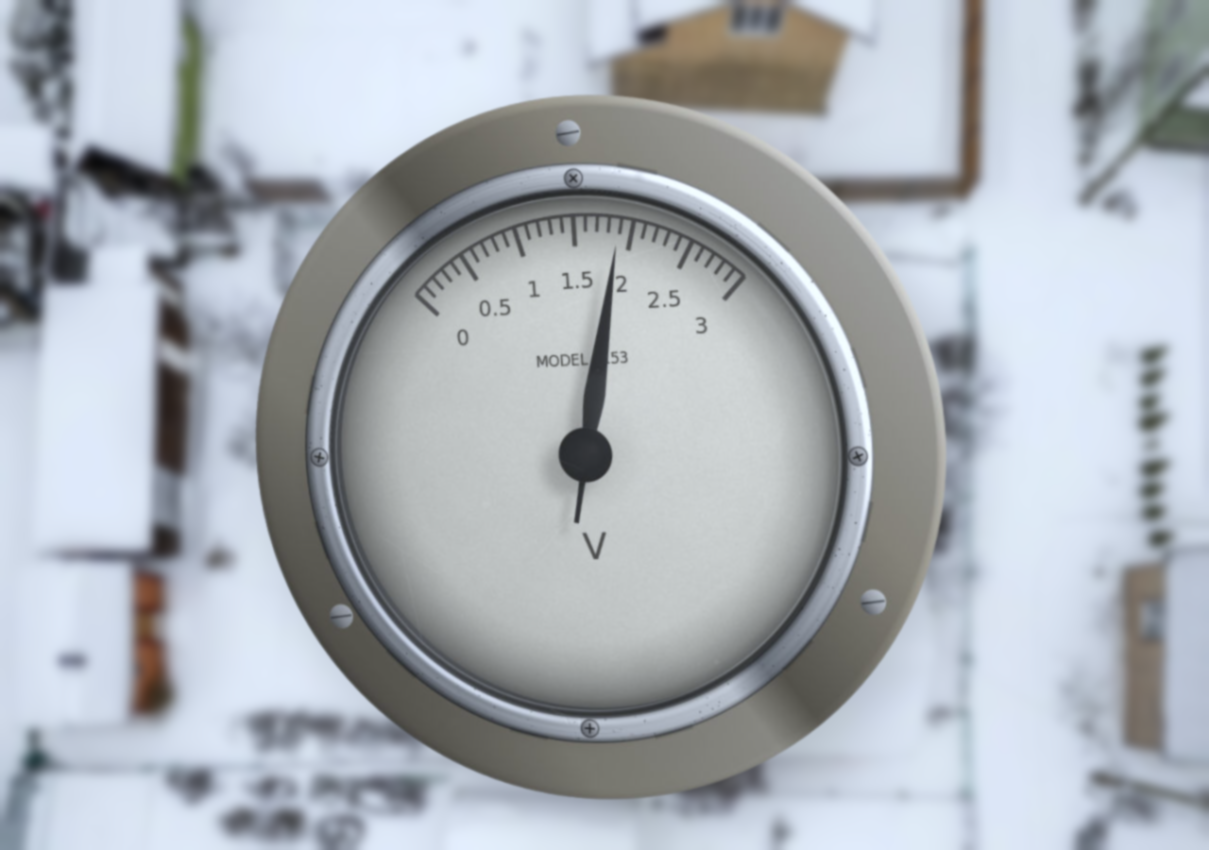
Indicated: 1.9,V
